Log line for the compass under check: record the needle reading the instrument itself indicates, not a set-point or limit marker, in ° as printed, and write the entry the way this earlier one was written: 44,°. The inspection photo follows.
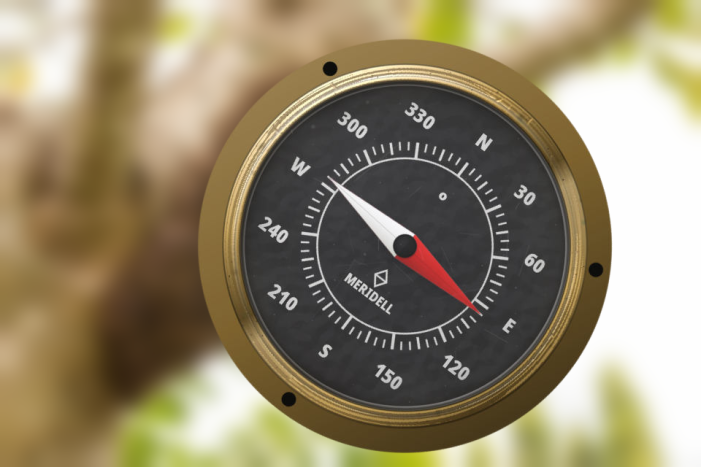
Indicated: 95,°
